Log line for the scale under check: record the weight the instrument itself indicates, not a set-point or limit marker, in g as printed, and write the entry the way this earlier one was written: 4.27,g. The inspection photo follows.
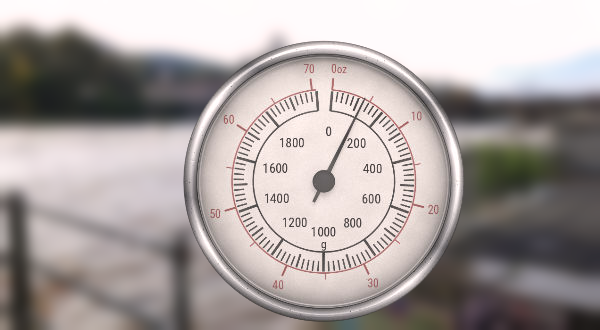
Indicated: 120,g
